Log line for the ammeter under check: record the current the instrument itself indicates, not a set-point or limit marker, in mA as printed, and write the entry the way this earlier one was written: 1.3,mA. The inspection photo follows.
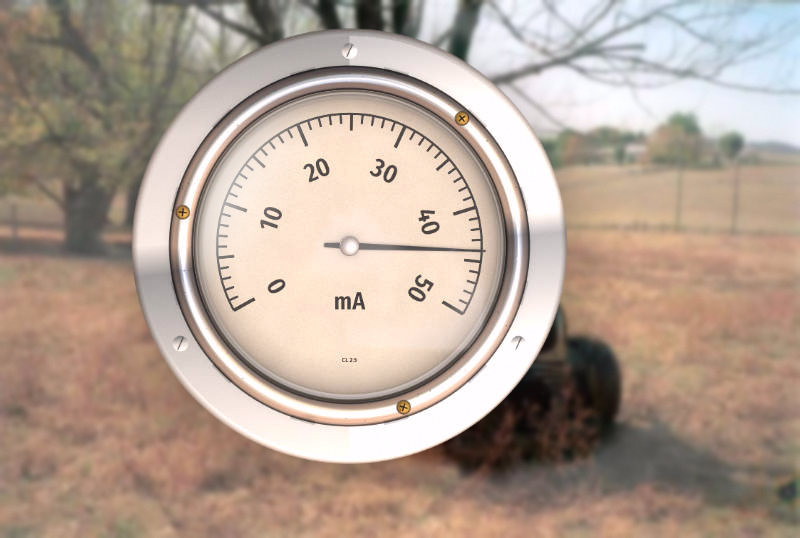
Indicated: 44,mA
